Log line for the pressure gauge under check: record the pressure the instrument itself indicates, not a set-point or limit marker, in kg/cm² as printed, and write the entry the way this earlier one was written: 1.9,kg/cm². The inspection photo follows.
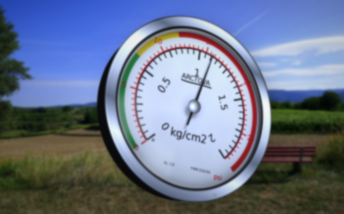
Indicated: 1.1,kg/cm²
